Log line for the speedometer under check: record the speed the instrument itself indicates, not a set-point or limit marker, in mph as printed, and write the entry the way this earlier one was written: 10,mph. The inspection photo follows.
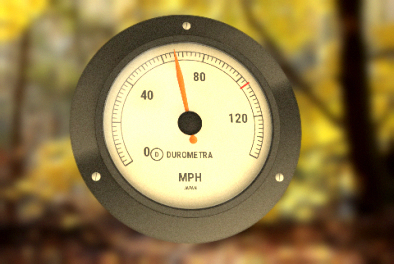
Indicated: 66,mph
